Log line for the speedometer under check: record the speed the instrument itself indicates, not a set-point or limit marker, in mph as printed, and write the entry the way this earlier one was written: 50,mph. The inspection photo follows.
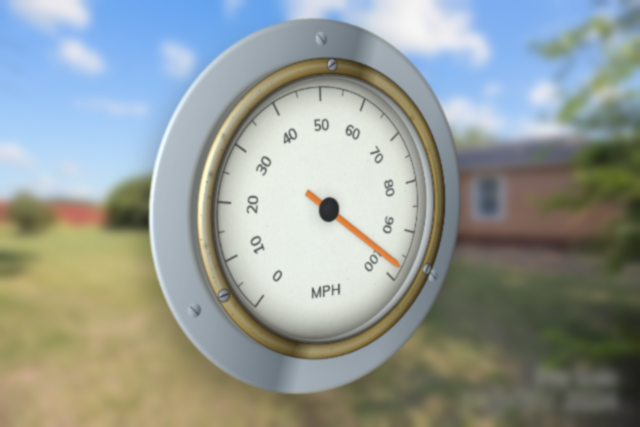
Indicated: 97.5,mph
